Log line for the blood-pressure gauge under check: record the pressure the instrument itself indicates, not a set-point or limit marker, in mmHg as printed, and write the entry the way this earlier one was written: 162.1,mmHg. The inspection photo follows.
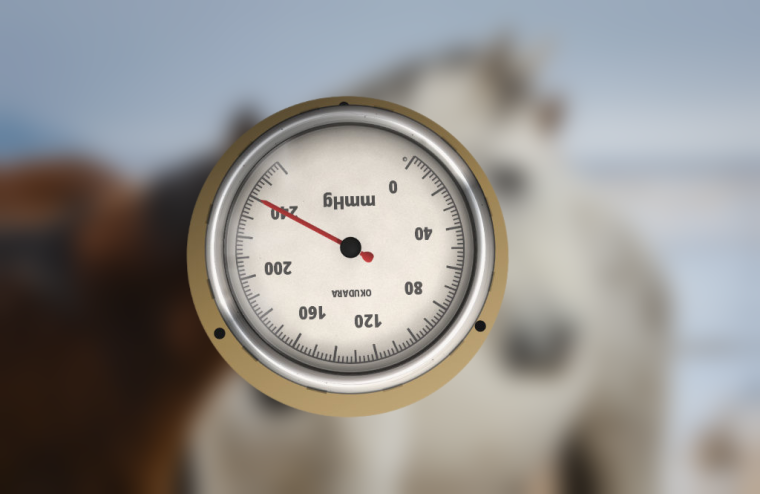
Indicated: 240,mmHg
